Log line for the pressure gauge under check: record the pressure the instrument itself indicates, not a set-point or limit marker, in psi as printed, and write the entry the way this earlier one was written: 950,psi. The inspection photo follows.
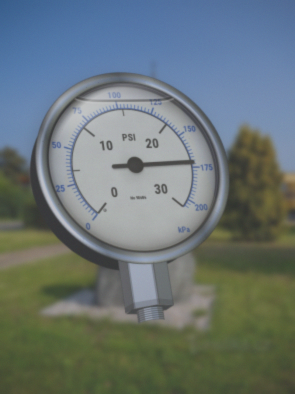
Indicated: 25,psi
